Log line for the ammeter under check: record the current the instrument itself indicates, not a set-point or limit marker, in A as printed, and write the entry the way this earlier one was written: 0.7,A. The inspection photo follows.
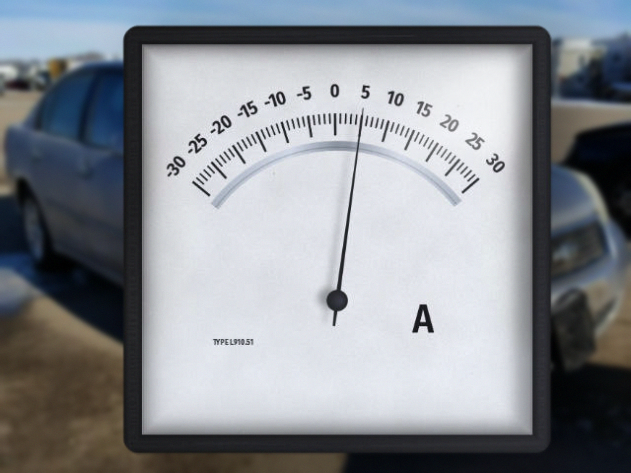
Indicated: 5,A
